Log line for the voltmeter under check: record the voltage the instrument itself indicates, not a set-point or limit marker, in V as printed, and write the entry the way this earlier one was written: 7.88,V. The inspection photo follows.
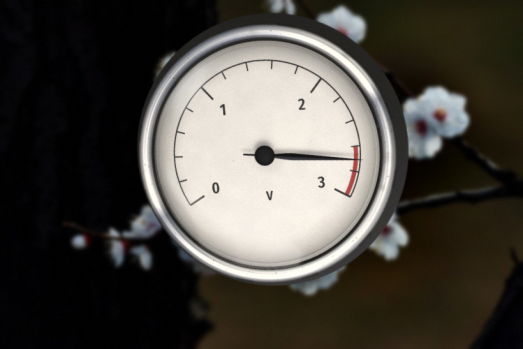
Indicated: 2.7,V
